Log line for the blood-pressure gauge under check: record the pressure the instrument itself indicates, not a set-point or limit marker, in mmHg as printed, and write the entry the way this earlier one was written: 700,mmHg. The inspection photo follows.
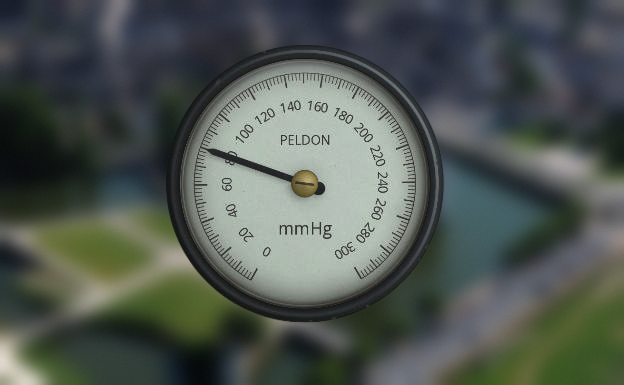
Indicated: 80,mmHg
